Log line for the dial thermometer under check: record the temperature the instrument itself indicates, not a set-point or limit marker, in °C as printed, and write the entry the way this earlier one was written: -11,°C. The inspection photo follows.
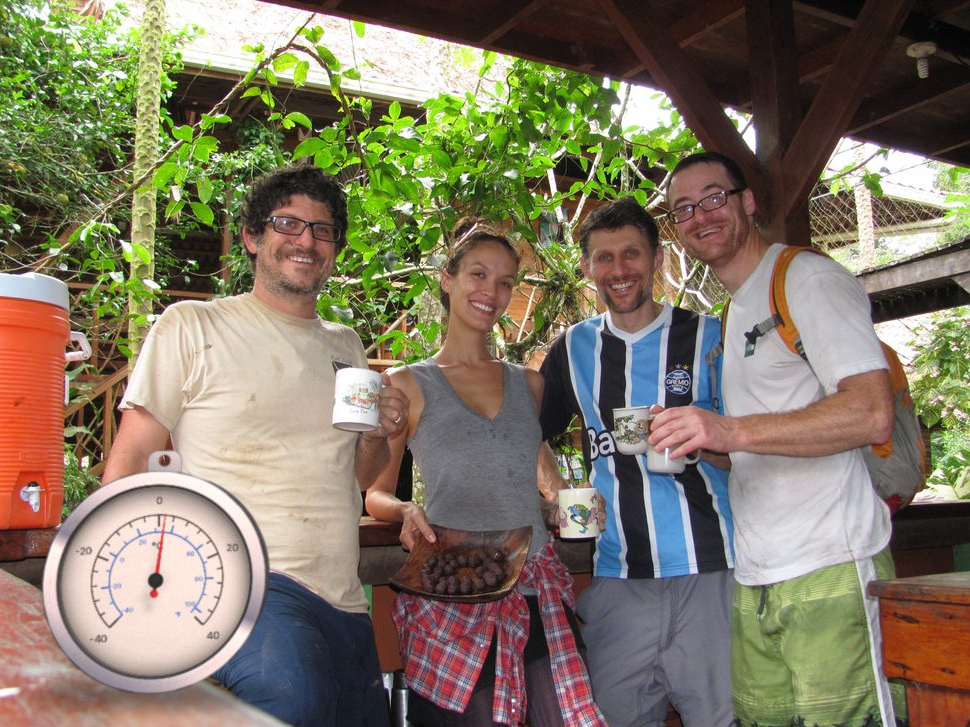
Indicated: 2,°C
